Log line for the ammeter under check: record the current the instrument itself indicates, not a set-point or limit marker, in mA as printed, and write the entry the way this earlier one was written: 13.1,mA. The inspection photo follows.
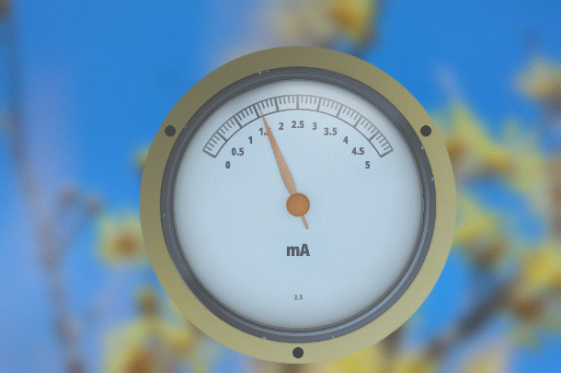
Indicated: 1.6,mA
